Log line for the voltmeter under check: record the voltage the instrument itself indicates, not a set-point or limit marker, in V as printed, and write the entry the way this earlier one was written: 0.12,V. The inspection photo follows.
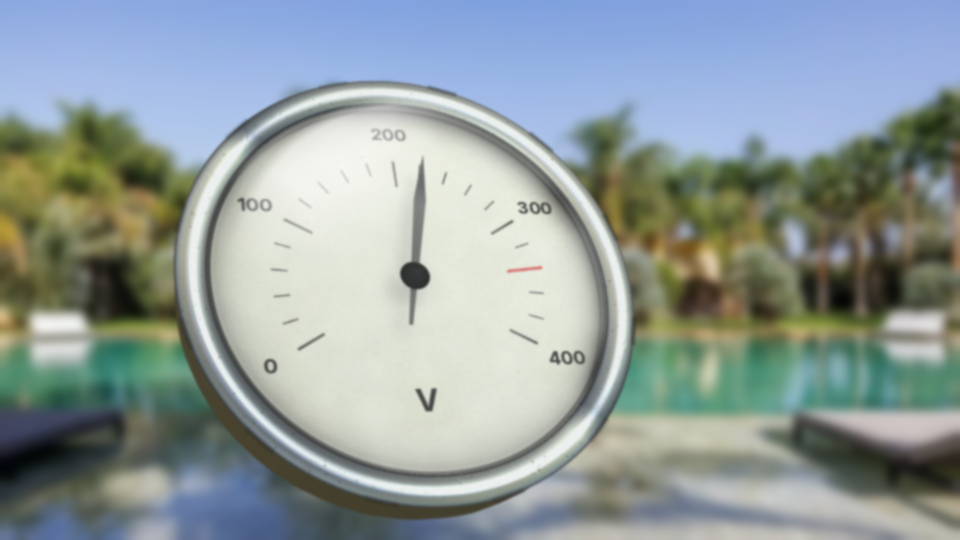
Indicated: 220,V
